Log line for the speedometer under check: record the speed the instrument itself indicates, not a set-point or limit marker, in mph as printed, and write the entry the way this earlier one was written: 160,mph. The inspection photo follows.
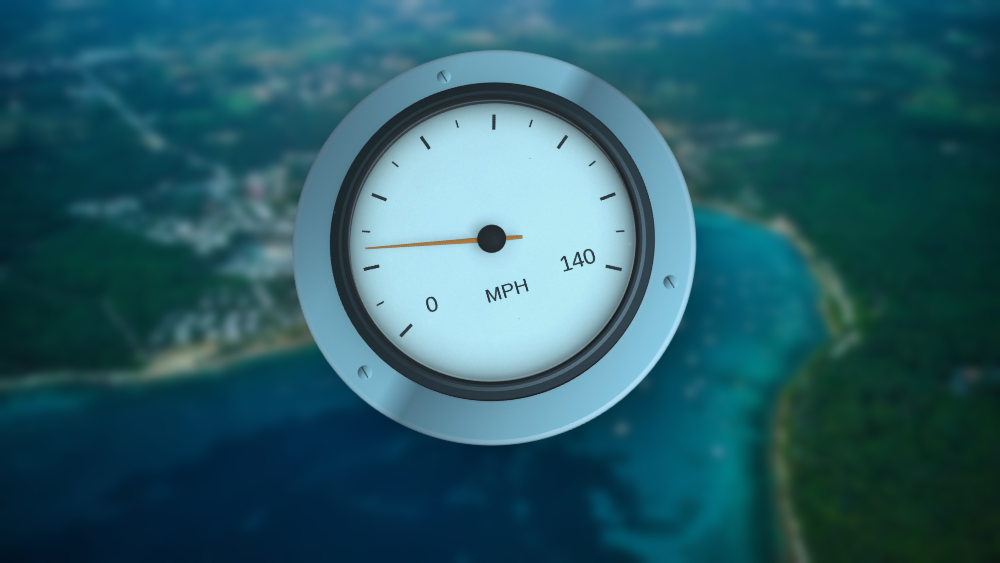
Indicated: 25,mph
